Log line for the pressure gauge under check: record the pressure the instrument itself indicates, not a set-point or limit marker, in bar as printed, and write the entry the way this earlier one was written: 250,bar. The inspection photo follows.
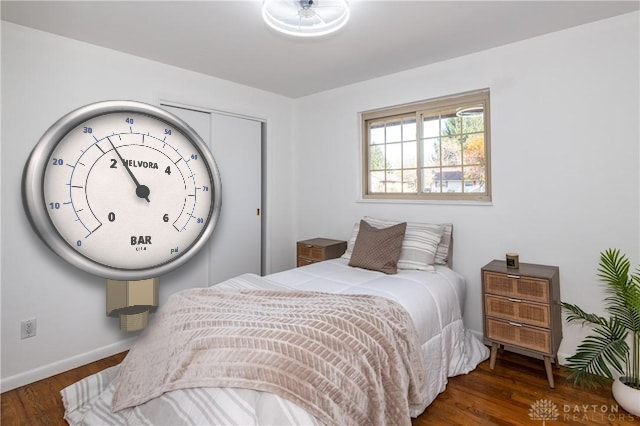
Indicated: 2.25,bar
